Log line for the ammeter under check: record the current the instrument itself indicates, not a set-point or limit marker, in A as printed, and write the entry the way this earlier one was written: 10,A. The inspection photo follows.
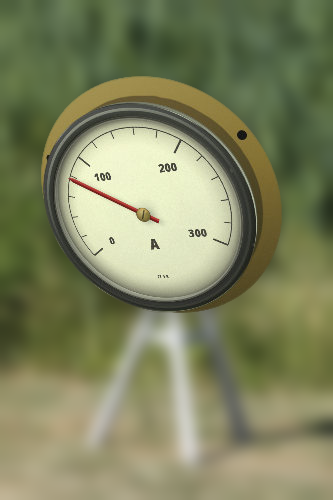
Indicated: 80,A
